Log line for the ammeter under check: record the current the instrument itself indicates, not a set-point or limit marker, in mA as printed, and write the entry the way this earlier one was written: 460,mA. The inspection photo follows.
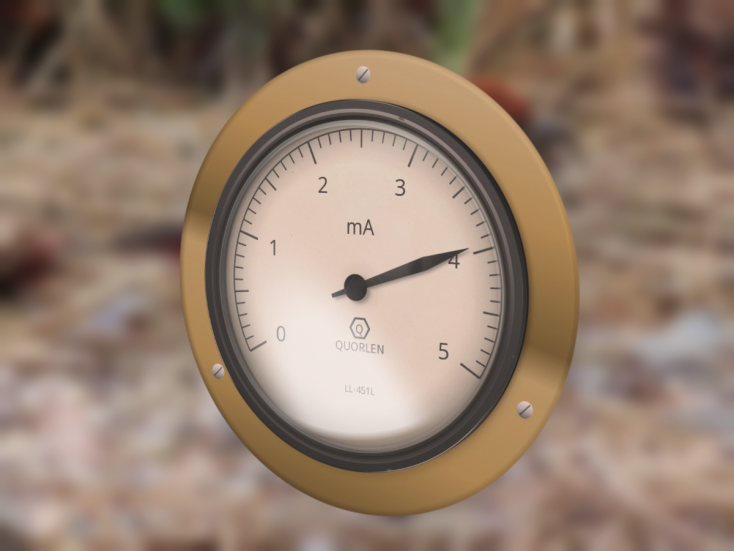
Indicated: 3.95,mA
